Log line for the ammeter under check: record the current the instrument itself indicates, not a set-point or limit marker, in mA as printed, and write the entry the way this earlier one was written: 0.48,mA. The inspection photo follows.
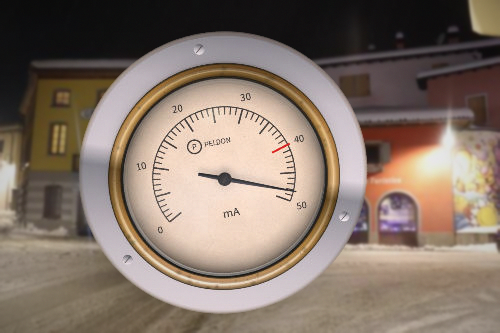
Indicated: 48,mA
